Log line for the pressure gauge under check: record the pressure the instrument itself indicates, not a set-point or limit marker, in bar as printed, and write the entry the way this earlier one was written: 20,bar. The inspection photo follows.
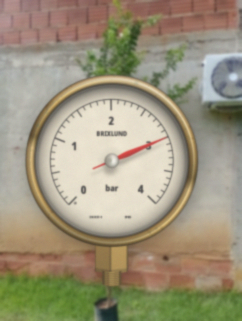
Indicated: 3,bar
